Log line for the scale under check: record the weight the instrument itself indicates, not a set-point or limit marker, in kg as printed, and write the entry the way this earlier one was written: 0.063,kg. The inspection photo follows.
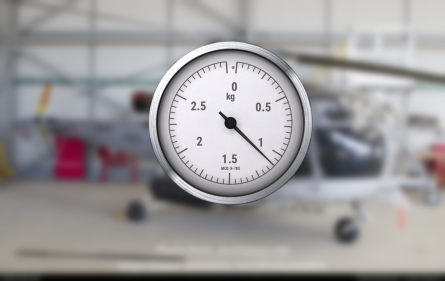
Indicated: 1.1,kg
